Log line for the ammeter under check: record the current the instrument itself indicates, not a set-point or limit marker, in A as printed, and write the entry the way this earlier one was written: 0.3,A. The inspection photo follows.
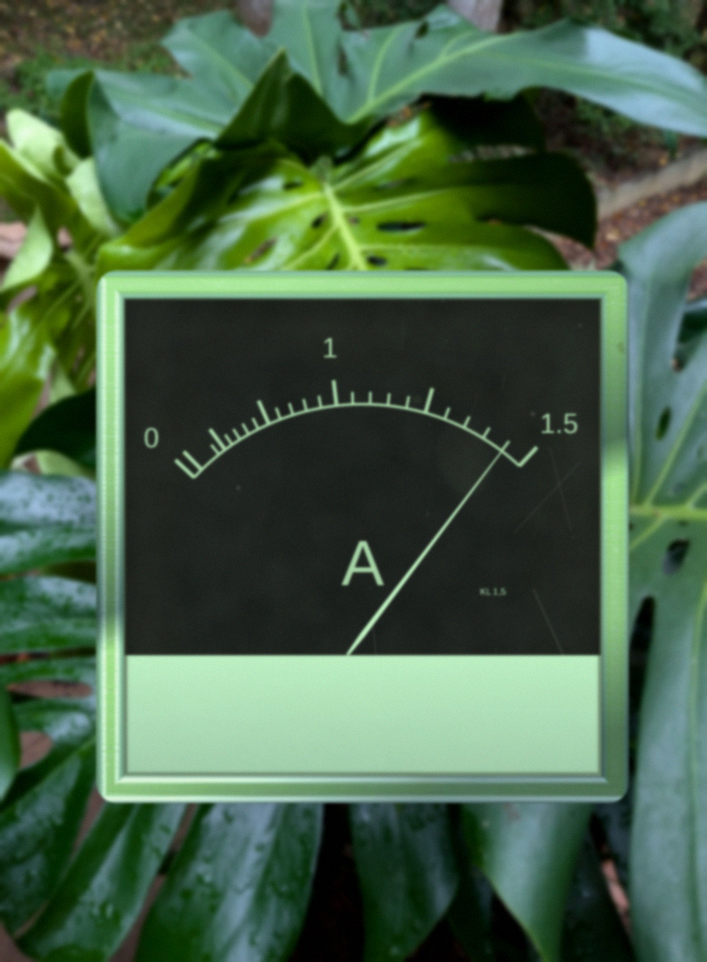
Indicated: 1.45,A
